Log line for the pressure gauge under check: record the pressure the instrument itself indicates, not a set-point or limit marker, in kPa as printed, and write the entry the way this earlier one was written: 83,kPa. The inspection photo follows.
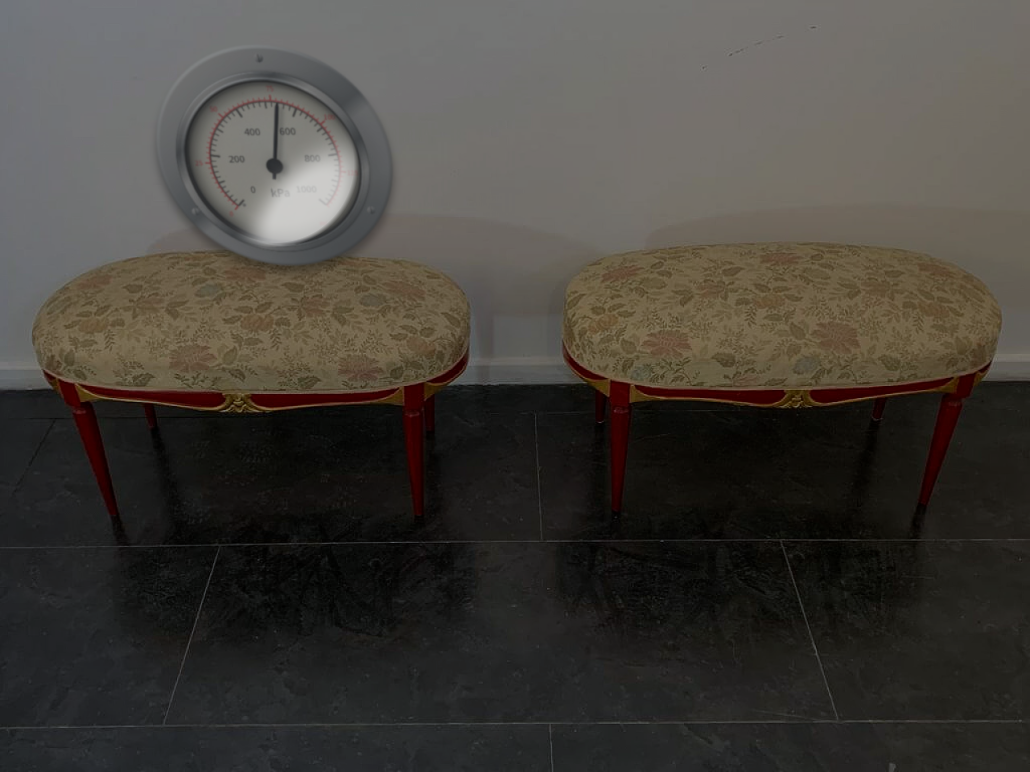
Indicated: 540,kPa
